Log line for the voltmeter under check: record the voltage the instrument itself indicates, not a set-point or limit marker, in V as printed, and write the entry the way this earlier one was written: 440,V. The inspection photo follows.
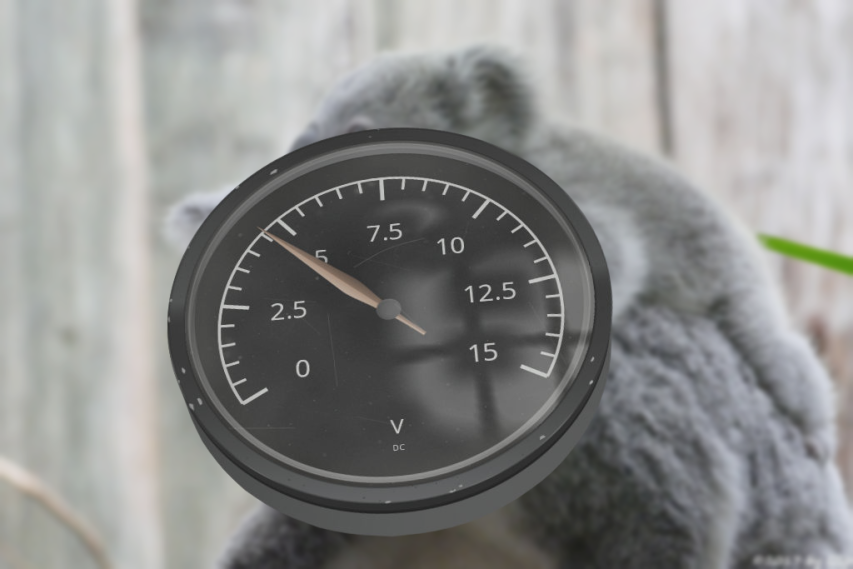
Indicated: 4.5,V
